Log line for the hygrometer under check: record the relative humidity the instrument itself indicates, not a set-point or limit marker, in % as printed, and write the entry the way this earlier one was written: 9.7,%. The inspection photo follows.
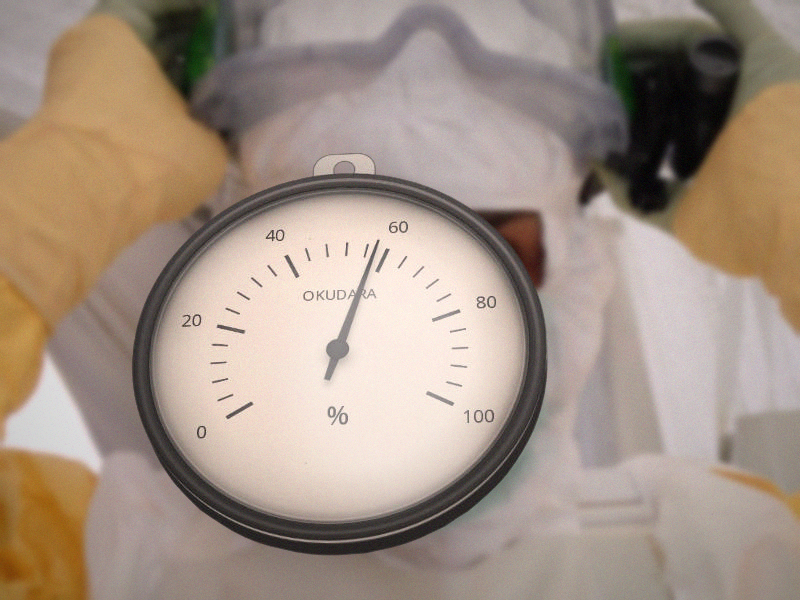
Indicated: 58,%
